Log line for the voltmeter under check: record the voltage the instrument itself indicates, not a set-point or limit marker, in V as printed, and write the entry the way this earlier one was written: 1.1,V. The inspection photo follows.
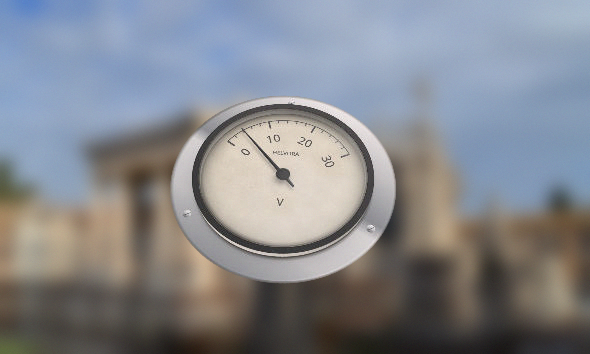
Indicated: 4,V
